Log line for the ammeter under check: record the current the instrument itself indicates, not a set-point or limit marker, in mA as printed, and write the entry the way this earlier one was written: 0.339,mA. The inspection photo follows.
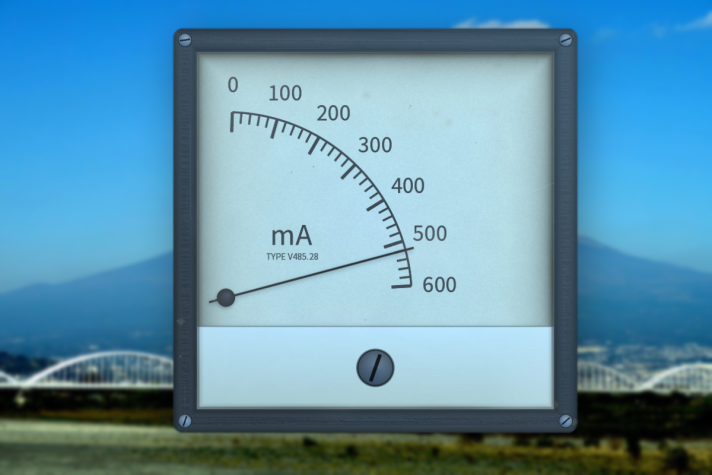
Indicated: 520,mA
